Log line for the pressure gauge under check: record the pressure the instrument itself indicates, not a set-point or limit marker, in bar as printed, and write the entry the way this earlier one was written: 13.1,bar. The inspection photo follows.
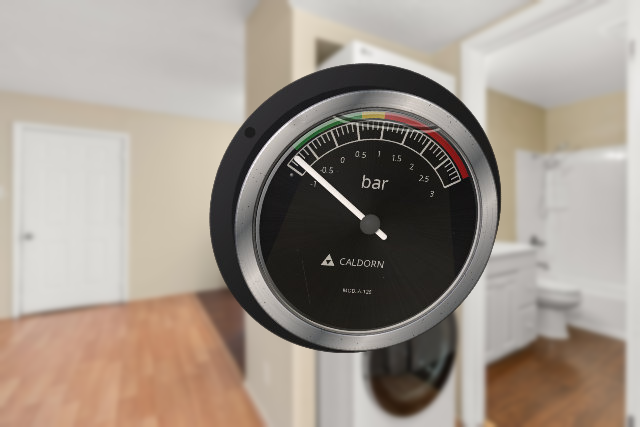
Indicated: -0.8,bar
